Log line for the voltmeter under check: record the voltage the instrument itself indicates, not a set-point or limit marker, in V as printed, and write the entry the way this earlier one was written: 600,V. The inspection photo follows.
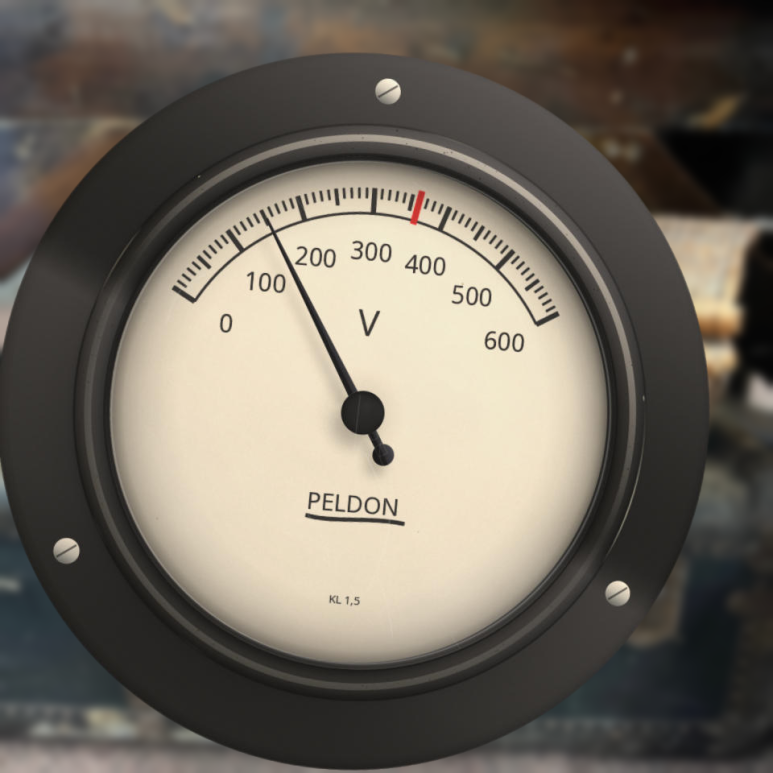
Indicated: 150,V
